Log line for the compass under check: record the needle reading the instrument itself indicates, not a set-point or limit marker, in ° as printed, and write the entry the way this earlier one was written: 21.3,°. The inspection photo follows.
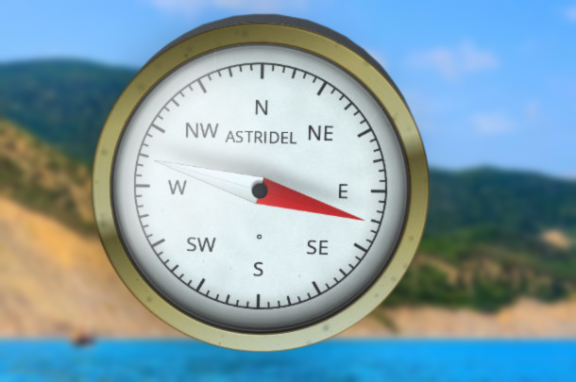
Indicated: 105,°
